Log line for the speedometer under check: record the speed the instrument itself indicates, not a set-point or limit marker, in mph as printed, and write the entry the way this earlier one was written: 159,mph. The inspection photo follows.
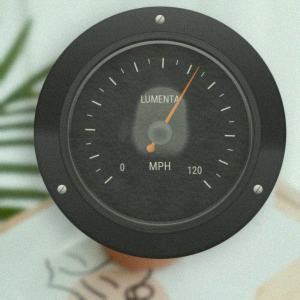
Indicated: 72.5,mph
